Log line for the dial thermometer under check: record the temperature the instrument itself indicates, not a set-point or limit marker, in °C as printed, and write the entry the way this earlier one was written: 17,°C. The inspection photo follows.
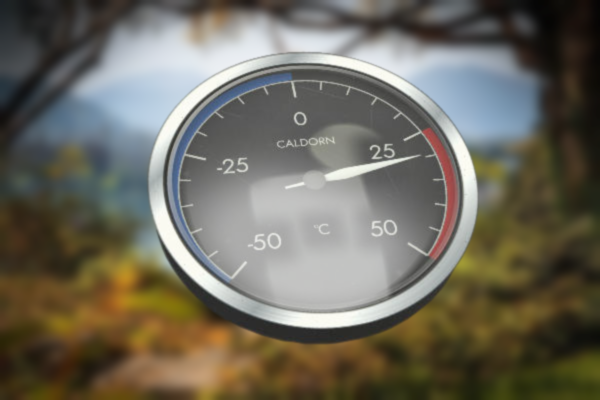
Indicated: 30,°C
